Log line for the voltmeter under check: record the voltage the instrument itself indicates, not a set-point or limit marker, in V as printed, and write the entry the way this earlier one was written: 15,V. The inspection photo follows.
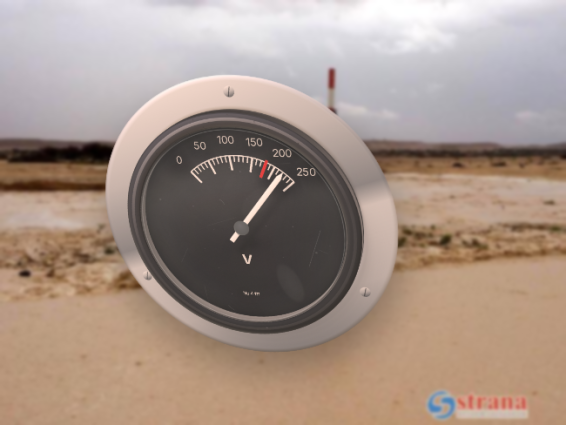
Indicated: 220,V
